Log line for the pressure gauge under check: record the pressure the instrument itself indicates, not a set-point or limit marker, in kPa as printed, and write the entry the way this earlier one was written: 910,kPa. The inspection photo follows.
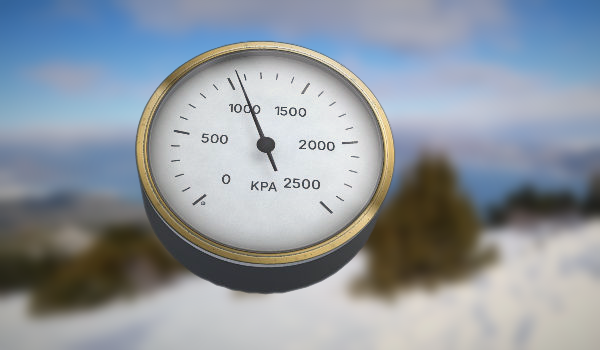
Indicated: 1050,kPa
